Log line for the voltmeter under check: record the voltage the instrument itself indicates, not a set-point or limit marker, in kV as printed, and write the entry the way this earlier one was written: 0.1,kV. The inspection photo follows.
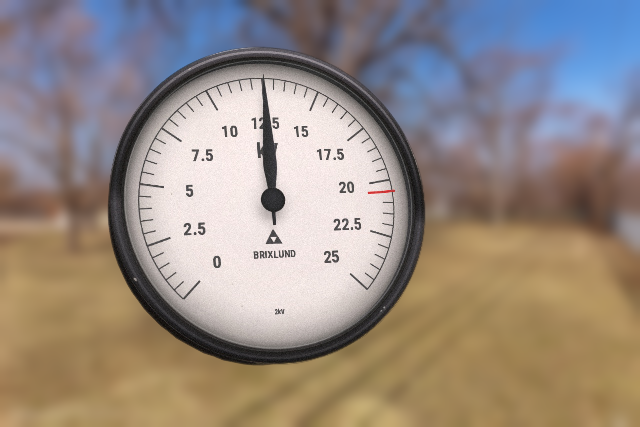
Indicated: 12.5,kV
